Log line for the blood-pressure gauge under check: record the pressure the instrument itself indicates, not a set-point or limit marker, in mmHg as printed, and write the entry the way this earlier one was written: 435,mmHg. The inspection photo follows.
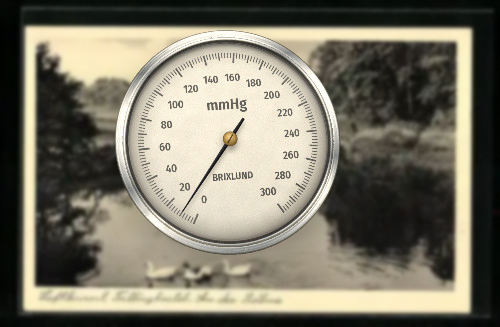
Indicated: 10,mmHg
